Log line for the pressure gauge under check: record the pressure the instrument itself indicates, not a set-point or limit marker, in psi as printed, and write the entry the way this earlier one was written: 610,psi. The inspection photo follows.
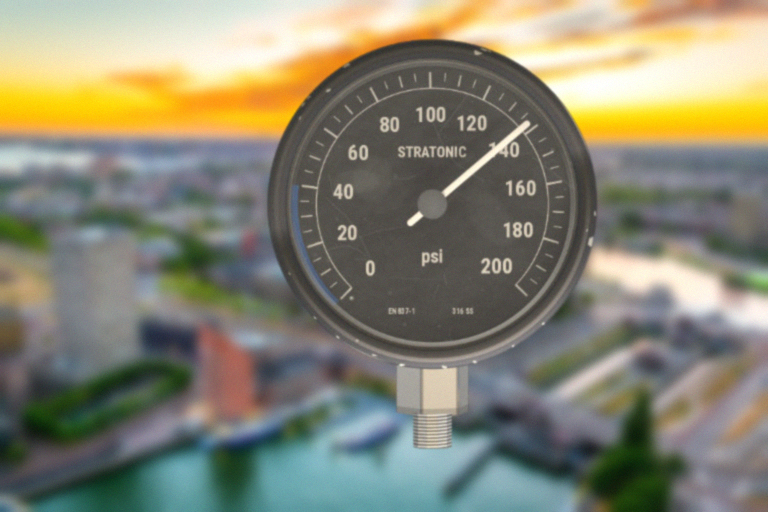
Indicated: 137.5,psi
